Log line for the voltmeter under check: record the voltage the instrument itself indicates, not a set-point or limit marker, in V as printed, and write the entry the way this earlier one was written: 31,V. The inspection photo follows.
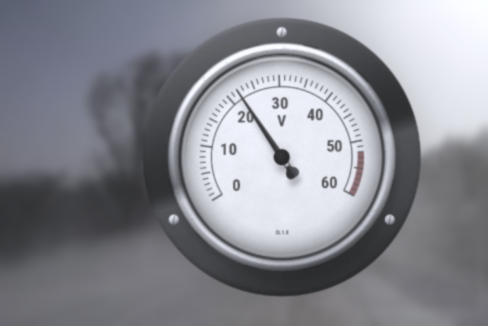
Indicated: 22,V
